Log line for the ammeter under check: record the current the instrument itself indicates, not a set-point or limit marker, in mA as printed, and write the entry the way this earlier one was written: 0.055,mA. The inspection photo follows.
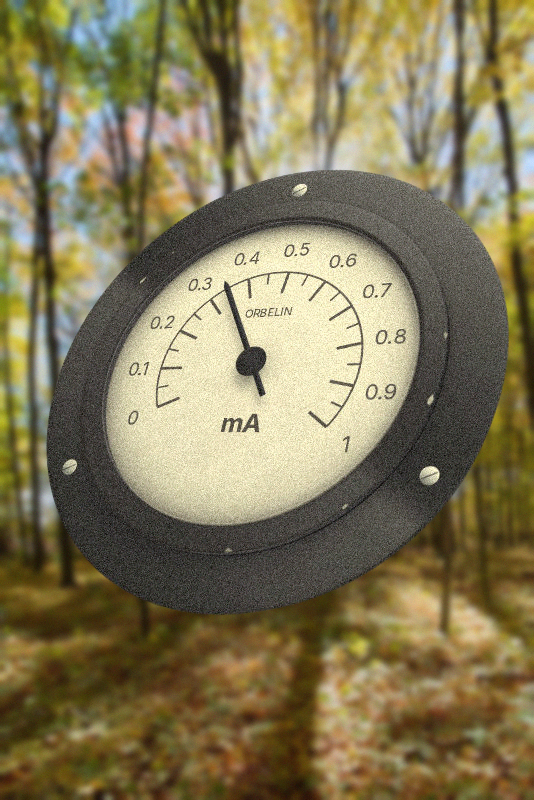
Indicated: 0.35,mA
